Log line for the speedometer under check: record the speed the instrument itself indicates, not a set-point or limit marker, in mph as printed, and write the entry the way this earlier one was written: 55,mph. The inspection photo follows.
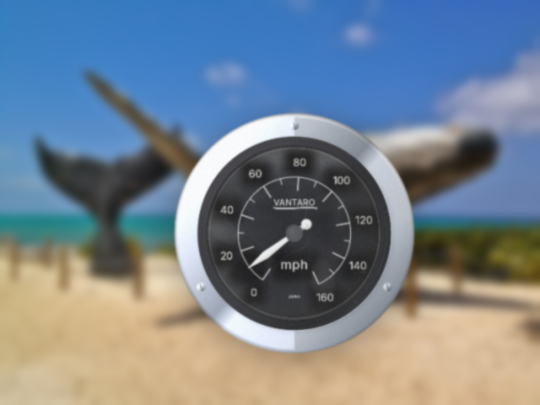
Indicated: 10,mph
